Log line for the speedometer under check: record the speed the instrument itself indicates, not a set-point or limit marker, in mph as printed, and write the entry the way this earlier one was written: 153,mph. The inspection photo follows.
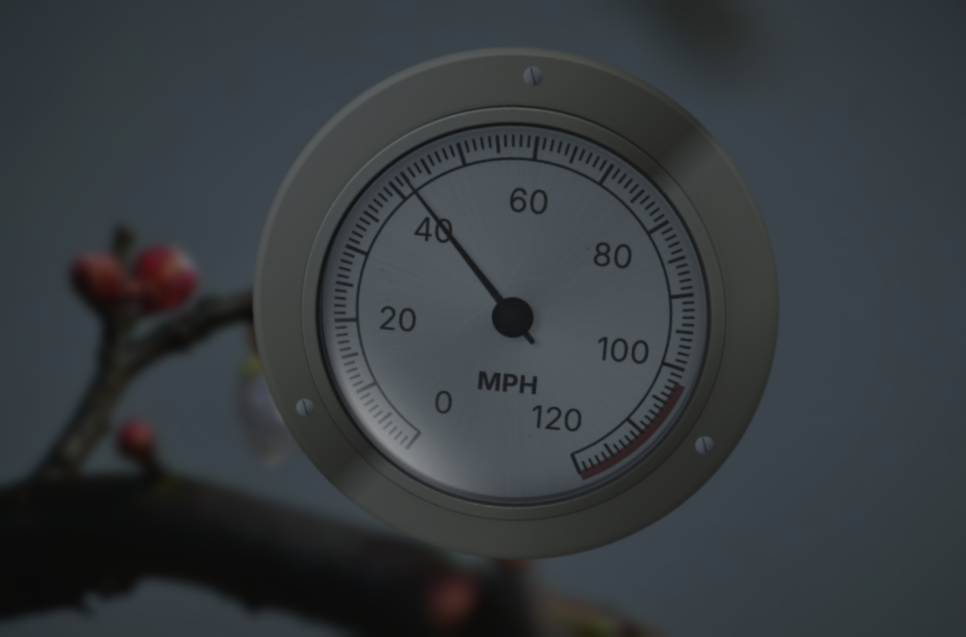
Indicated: 42,mph
